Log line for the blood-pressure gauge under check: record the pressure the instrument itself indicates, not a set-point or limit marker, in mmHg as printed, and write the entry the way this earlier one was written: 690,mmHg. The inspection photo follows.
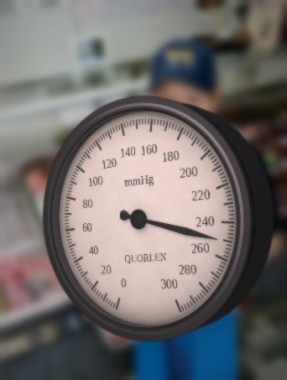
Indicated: 250,mmHg
